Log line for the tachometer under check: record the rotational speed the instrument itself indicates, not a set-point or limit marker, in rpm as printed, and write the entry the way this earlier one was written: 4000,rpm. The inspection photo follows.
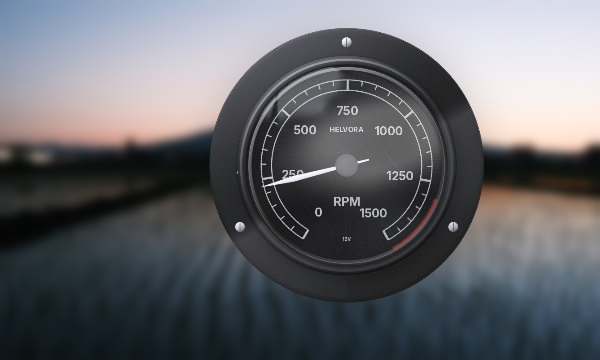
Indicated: 225,rpm
